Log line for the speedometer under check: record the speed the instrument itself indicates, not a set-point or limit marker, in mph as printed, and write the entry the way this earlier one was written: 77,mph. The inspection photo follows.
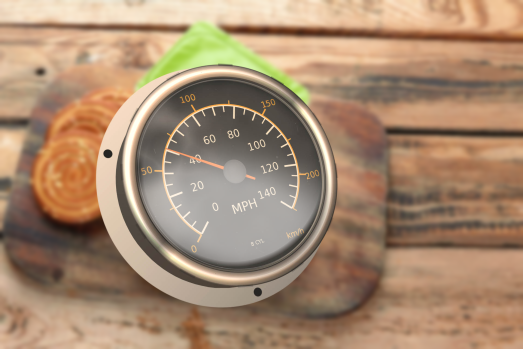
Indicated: 40,mph
